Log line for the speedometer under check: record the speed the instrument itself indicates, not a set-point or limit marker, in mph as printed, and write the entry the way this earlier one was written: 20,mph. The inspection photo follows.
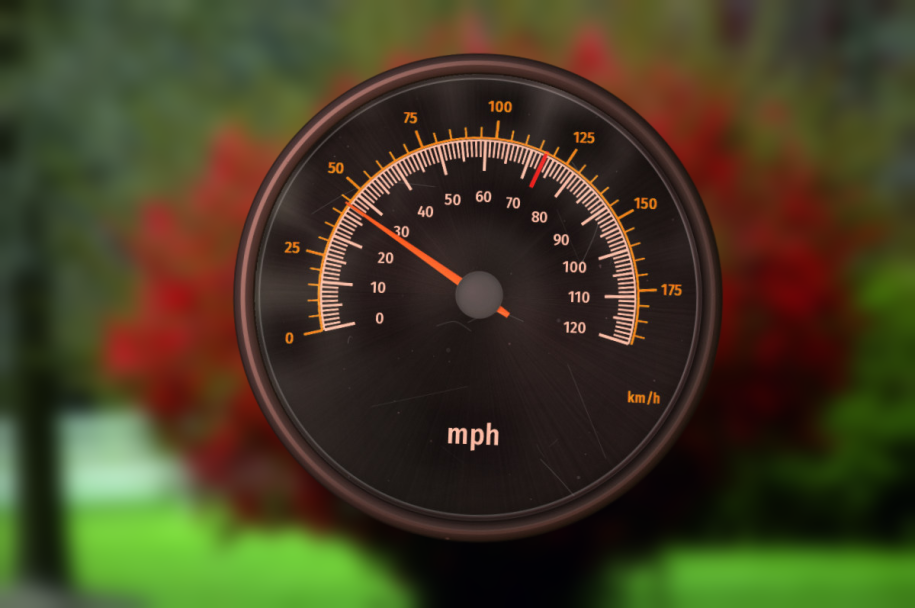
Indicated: 27,mph
